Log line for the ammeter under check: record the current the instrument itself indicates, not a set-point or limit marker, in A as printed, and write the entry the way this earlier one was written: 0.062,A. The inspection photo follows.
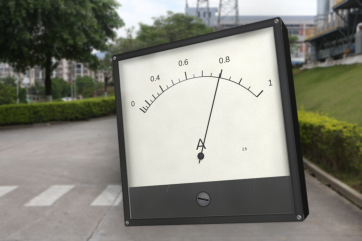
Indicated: 0.8,A
